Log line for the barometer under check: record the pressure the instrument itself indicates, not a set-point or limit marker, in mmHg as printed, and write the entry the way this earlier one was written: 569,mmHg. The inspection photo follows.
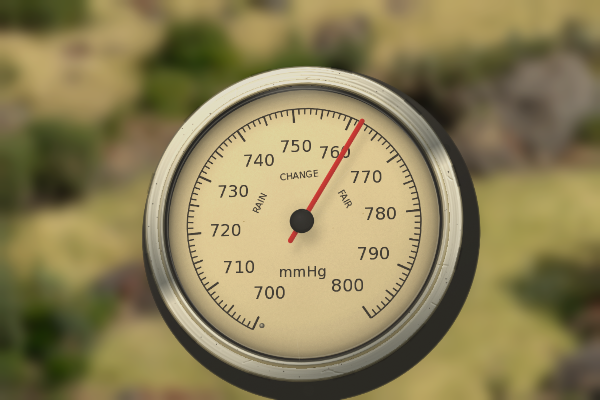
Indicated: 762,mmHg
